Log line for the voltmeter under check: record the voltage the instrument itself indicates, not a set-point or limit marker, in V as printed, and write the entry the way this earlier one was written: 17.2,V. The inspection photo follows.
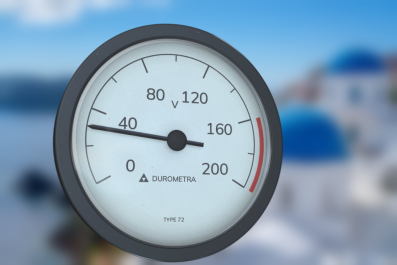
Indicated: 30,V
